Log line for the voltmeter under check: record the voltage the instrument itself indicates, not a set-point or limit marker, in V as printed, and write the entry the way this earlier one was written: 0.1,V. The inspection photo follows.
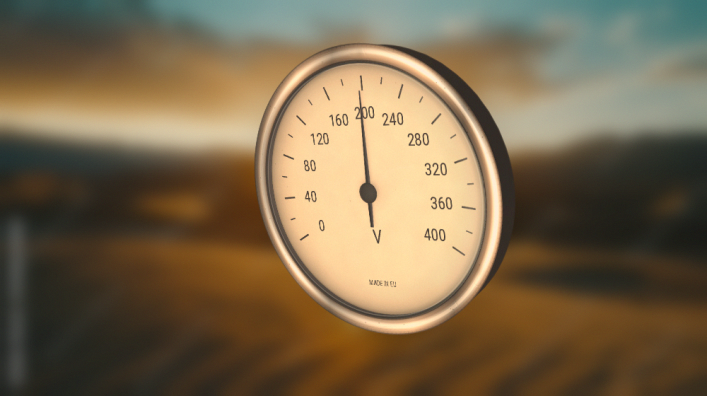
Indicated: 200,V
